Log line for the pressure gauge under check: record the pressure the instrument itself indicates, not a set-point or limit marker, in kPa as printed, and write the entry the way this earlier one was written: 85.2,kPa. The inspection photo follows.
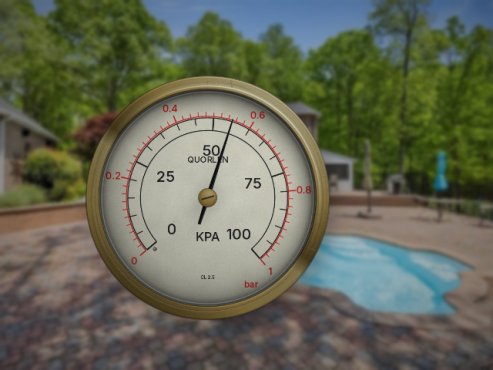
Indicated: 55,kPa
